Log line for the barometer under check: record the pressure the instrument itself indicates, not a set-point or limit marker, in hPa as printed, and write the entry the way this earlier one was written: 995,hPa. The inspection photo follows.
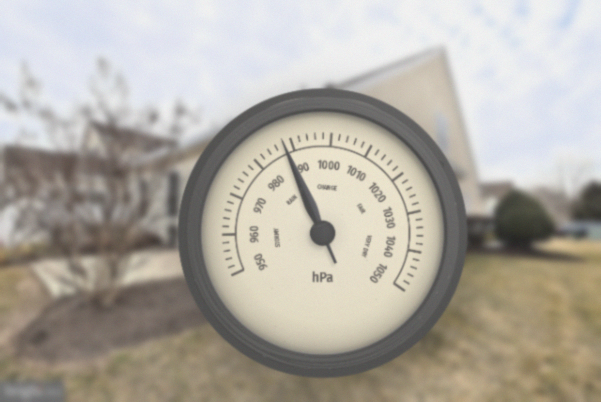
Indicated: 988,hPa
